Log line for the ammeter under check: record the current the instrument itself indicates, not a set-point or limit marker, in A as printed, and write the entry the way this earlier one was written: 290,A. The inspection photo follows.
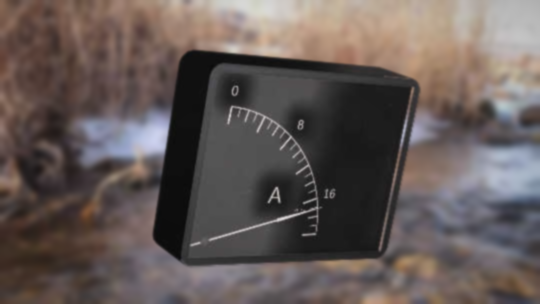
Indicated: 17,A
